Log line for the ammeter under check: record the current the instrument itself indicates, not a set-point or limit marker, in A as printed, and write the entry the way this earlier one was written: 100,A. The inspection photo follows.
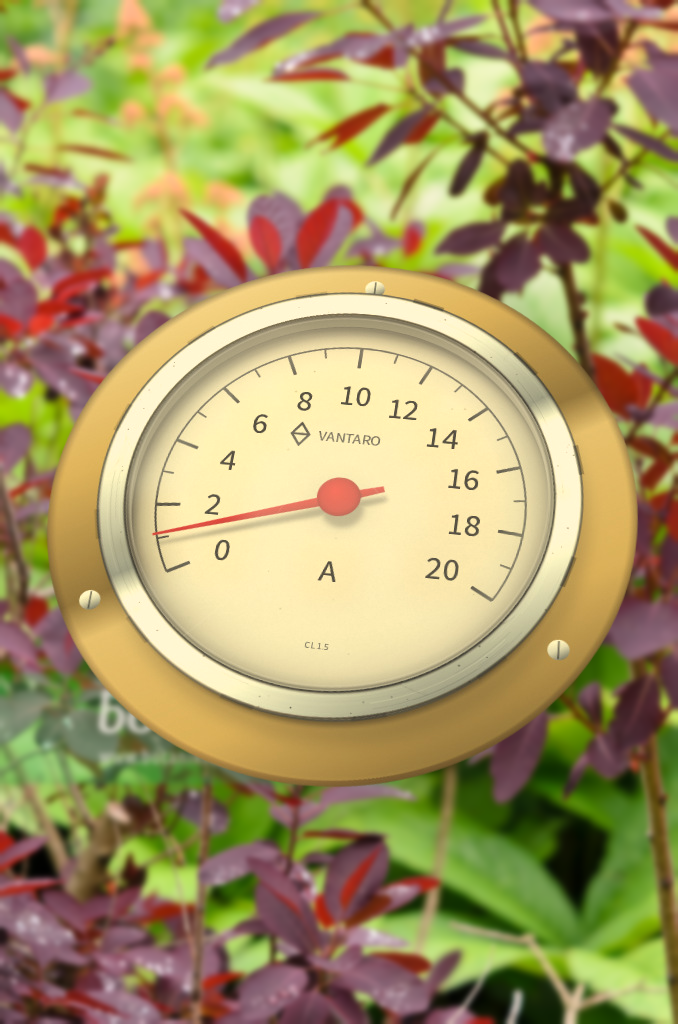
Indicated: 1,A
